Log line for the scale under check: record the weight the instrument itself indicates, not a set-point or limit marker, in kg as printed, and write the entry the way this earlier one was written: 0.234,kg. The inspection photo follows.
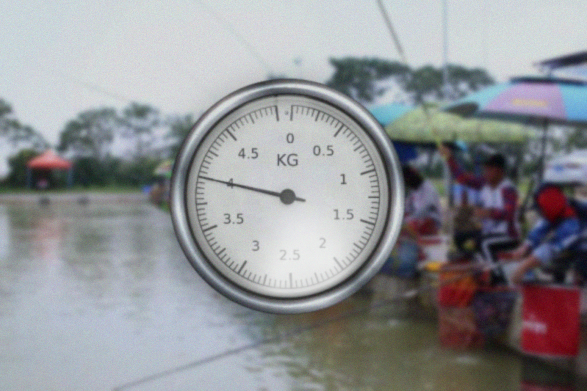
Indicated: 4,kg
